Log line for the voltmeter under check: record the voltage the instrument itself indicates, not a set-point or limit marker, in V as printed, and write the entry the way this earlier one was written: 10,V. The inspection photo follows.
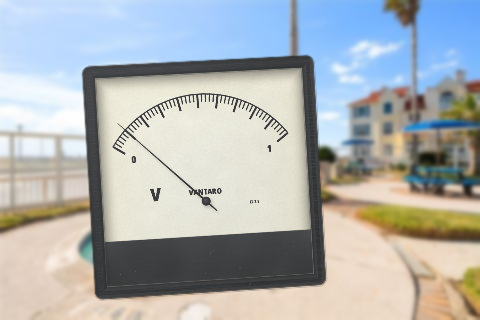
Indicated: 0.1,V
